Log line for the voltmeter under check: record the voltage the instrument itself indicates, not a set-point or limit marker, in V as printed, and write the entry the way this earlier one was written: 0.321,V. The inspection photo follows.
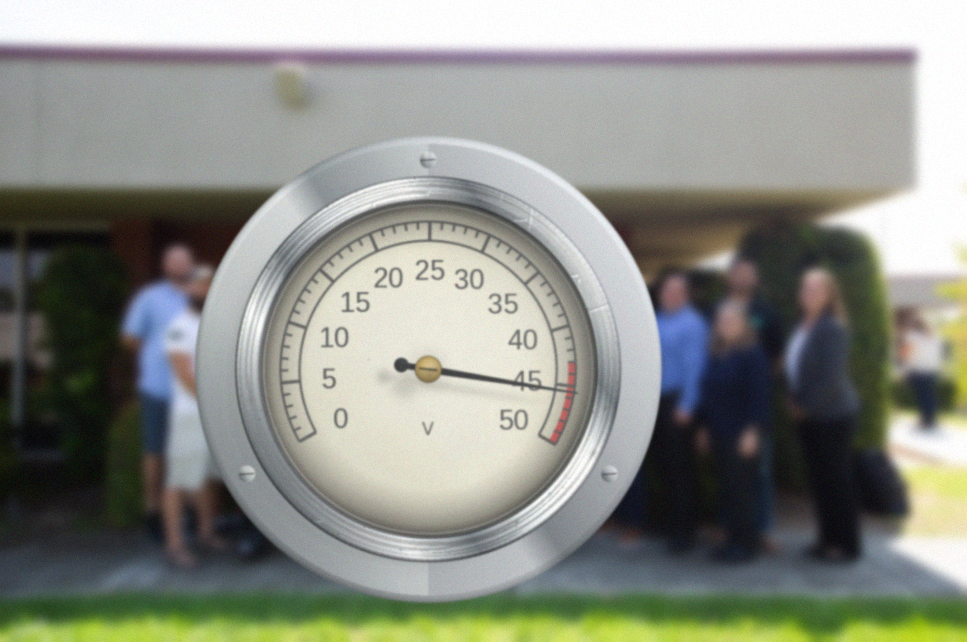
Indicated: 45.5,V
